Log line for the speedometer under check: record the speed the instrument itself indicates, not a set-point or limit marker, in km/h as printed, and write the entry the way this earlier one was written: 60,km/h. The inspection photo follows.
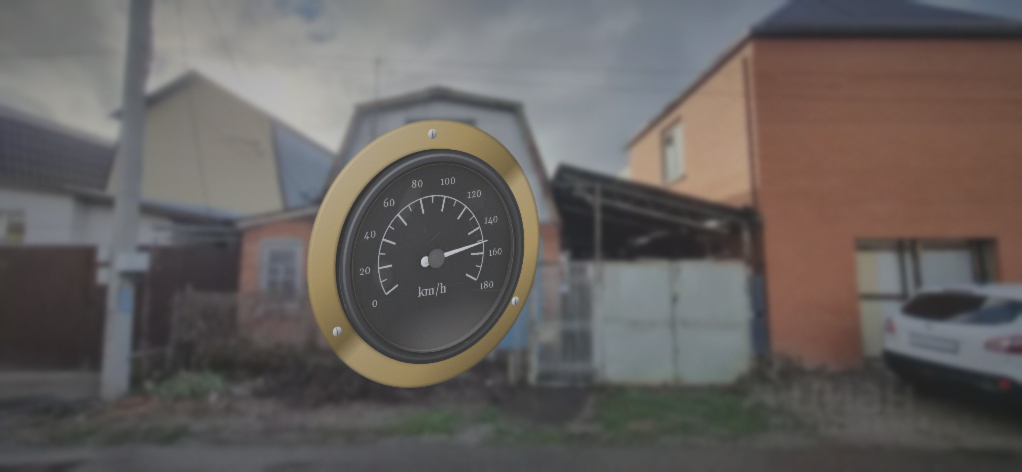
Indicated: 150,km/h
